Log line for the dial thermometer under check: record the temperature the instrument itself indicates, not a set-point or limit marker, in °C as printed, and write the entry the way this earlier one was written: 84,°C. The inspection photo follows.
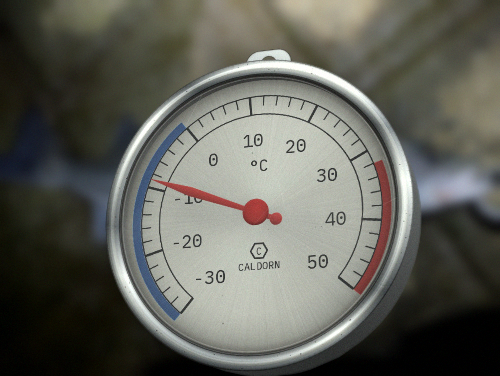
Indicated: -9,°C
